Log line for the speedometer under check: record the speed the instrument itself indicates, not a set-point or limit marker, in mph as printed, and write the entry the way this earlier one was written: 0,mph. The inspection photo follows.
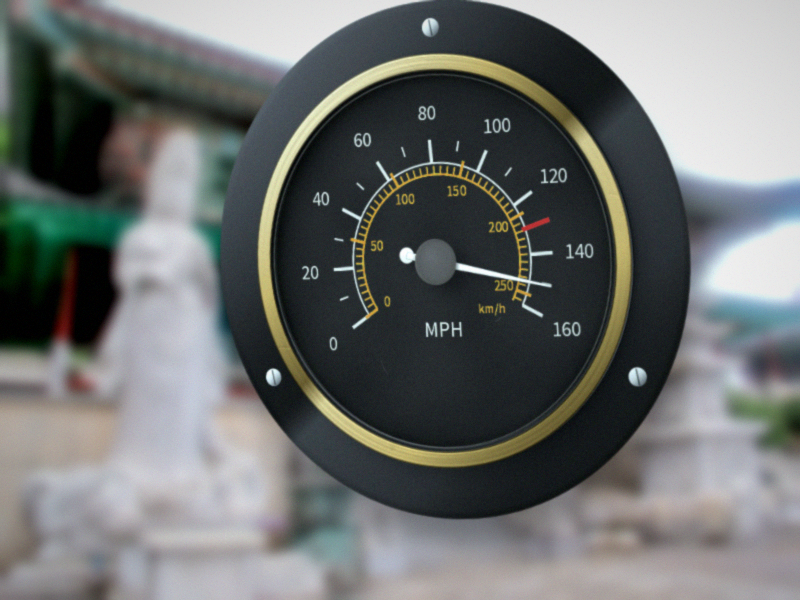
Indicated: 150,mph
